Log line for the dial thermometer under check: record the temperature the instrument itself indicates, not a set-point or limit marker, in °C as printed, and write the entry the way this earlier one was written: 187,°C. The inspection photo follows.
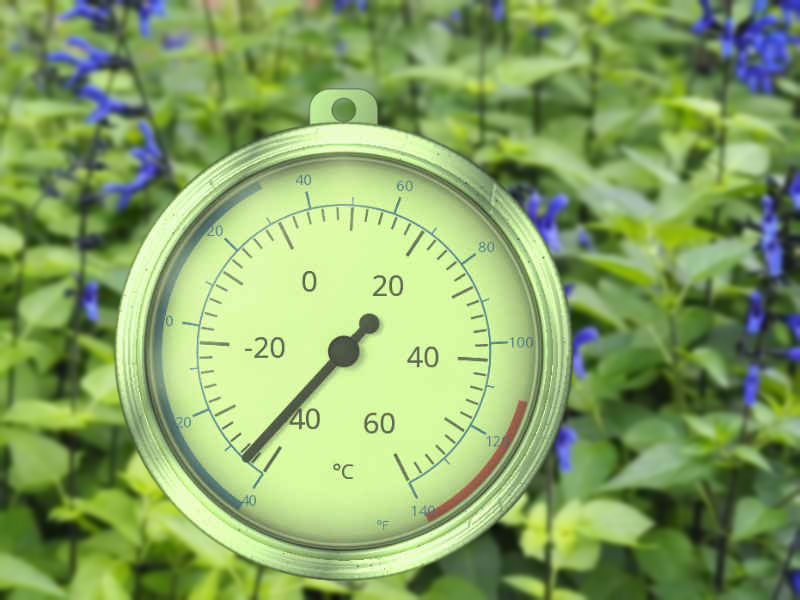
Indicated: -37,°C
